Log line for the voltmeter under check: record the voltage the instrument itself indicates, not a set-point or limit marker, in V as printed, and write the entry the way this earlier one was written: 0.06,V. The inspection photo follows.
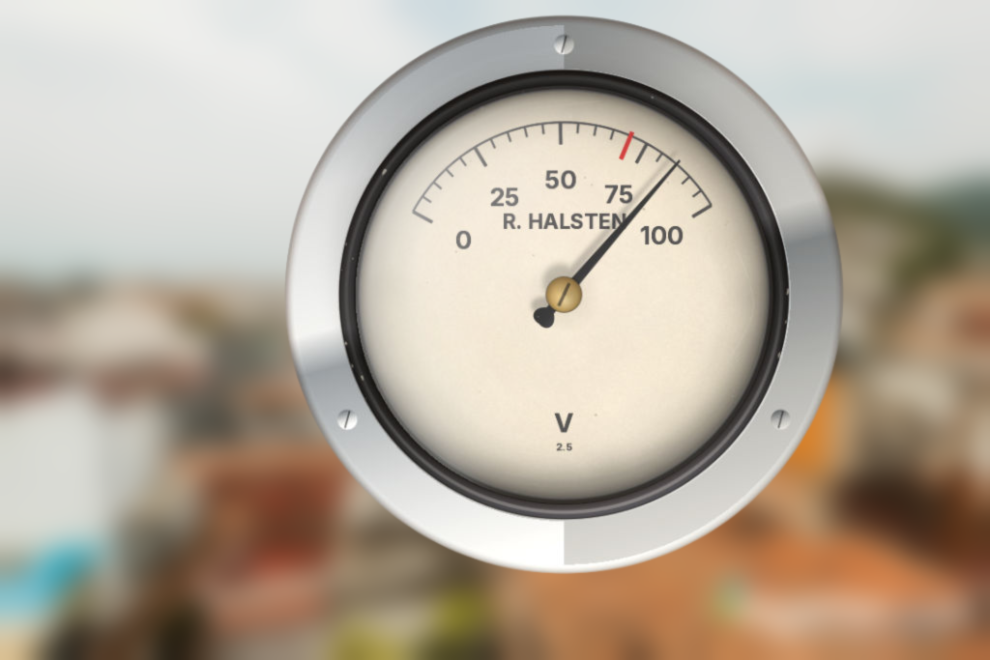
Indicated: 85,V
